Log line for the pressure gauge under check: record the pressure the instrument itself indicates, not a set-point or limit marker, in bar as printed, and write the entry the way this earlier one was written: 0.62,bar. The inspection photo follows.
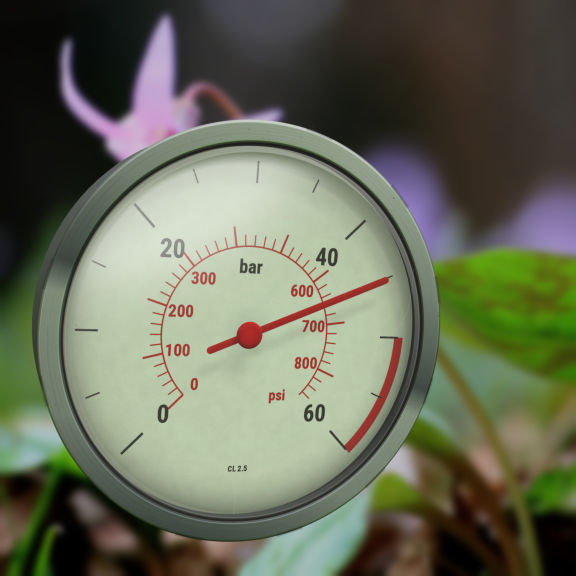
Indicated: 45,bar
